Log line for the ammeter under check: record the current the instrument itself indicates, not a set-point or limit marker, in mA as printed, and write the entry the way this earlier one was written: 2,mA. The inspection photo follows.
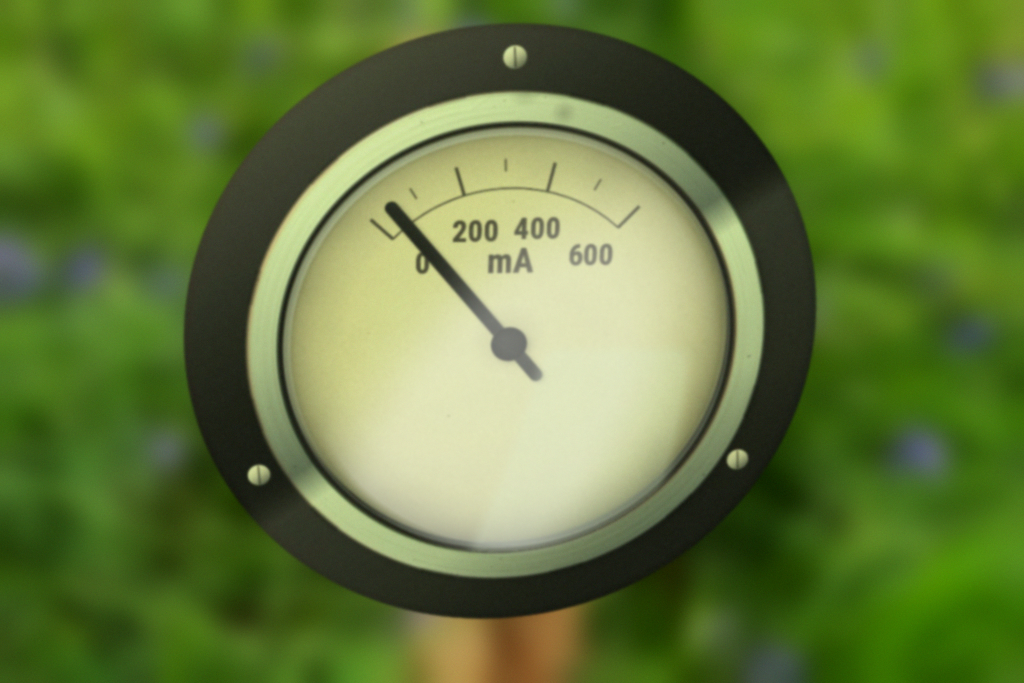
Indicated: 50,mA
